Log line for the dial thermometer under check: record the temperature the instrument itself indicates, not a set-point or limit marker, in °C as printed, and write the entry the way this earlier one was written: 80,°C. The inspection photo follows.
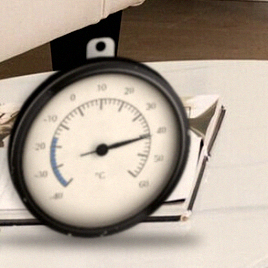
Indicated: 40,°C
